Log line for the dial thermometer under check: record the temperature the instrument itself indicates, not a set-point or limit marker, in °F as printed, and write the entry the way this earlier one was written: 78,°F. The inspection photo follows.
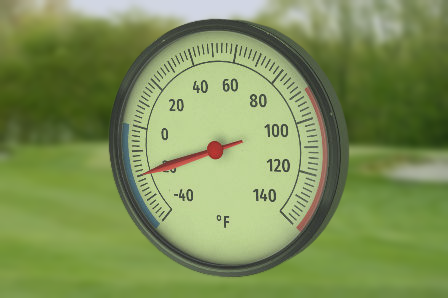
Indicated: -20,°F
